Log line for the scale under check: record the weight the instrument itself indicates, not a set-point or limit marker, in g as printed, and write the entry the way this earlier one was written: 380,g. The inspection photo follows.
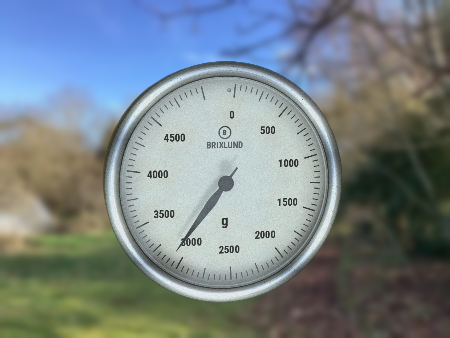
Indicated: 3100,g
